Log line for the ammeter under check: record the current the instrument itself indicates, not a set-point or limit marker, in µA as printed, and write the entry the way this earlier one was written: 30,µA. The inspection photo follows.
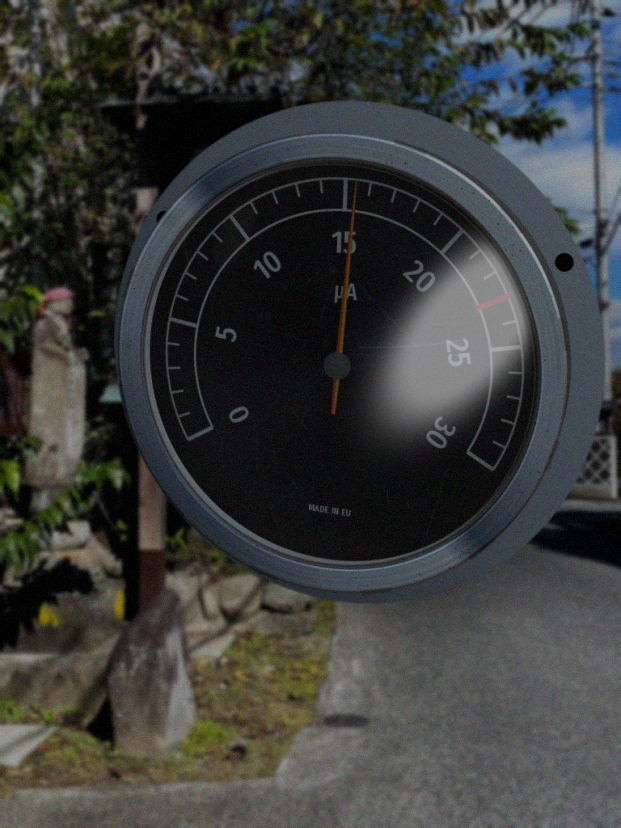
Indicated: 15.5,µA
